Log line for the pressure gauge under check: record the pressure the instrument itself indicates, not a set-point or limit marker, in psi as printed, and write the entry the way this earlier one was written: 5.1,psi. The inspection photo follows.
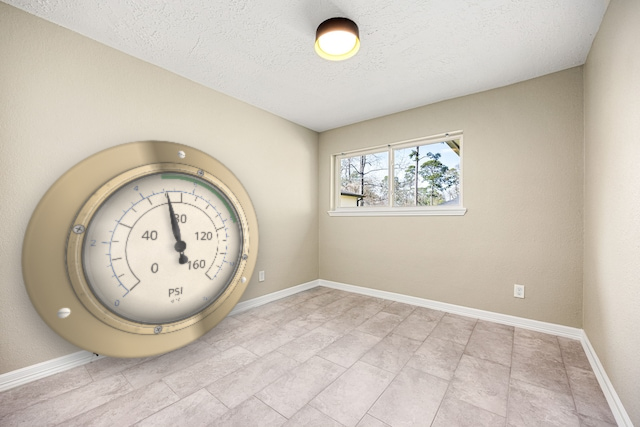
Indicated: 70,psi
